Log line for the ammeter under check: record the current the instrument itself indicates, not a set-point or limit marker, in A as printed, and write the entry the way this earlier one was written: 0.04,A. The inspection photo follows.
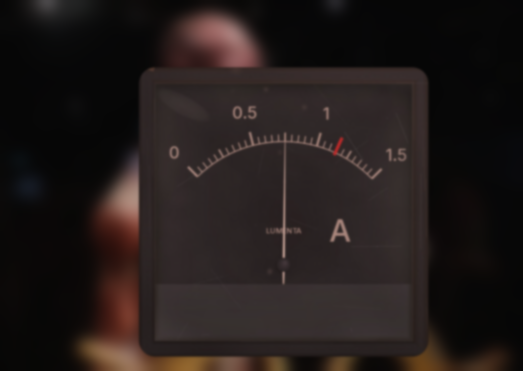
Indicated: 0.75,A
